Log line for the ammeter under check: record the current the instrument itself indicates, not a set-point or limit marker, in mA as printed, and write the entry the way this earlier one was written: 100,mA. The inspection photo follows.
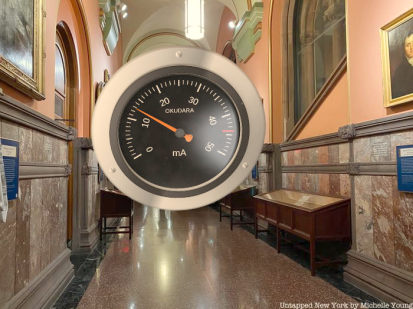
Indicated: 13,mA
